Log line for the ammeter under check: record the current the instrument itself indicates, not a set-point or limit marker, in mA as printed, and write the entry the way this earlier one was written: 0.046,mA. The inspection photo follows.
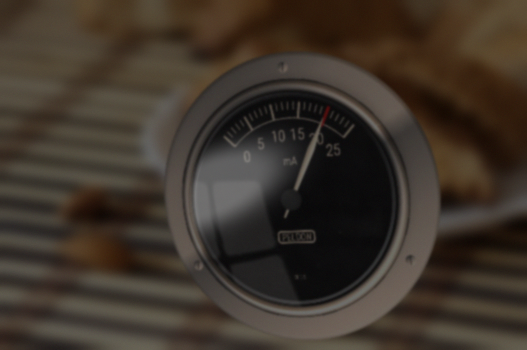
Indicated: 20,mA
